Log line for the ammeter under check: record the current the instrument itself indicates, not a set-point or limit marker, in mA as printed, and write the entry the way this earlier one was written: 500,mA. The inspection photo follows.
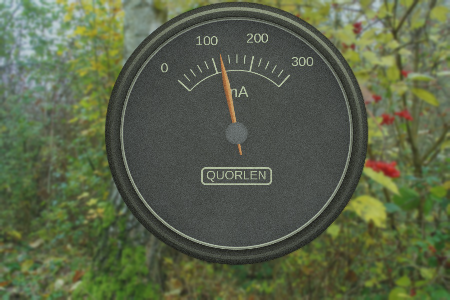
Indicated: 120,mA
